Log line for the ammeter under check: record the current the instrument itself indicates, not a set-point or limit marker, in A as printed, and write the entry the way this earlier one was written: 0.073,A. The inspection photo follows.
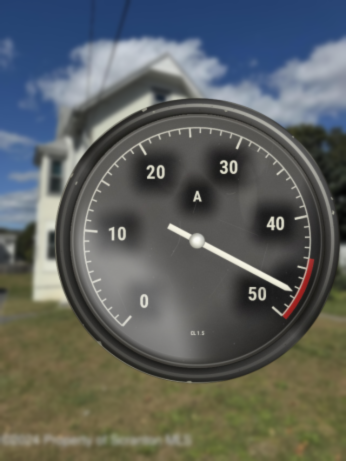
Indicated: 47.5,A
